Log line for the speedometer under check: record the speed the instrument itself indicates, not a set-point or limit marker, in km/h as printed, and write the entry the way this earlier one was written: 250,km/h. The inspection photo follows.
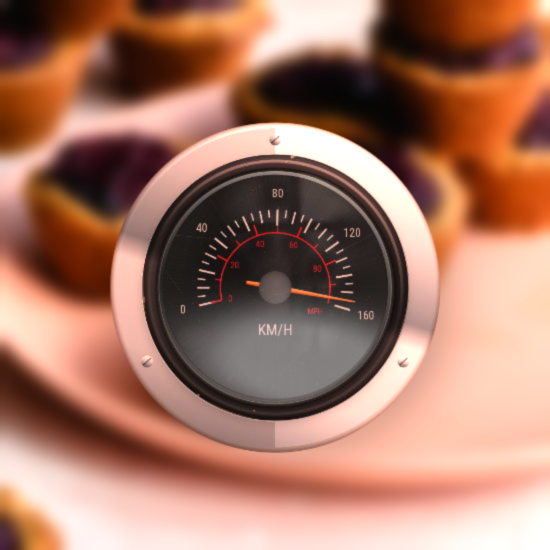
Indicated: 155,km/h
